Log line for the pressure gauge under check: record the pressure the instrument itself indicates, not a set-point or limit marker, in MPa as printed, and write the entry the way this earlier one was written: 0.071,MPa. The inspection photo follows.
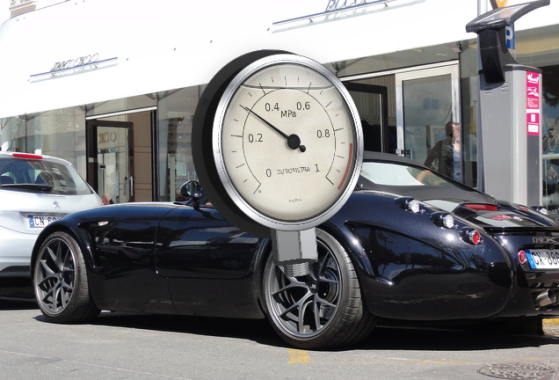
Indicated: 0.3,MPa
